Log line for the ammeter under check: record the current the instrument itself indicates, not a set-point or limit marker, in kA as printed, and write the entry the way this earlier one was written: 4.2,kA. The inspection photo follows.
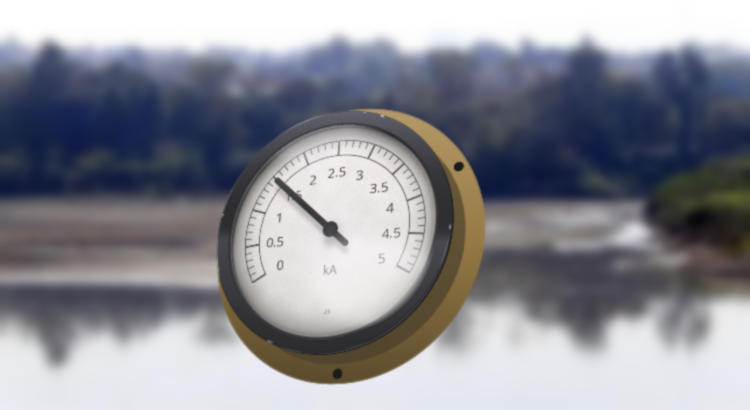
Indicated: 1.5,kA
